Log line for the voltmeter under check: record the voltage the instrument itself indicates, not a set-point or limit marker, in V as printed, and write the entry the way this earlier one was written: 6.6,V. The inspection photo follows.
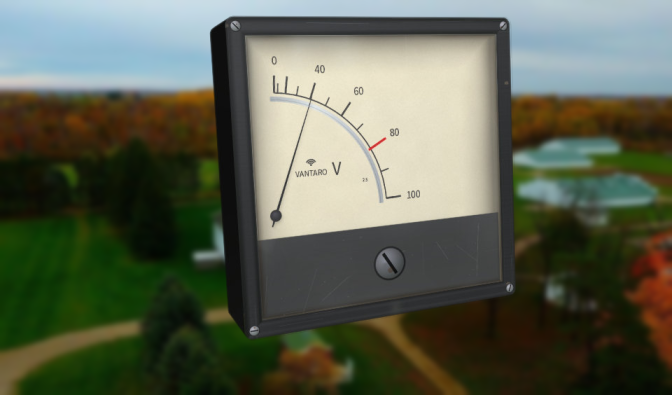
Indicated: 40,V
